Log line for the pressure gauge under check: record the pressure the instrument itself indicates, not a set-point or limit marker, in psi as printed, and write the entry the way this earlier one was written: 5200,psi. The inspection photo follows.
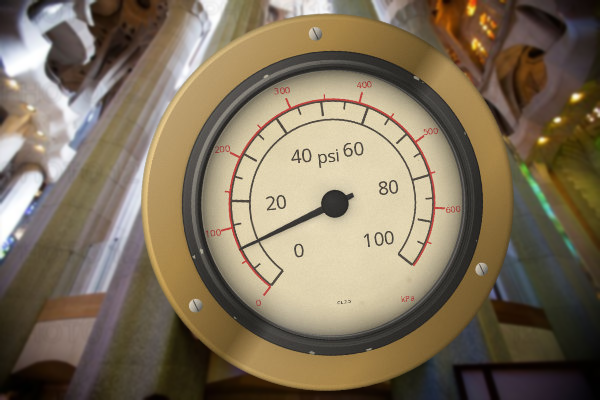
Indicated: 10,psi
